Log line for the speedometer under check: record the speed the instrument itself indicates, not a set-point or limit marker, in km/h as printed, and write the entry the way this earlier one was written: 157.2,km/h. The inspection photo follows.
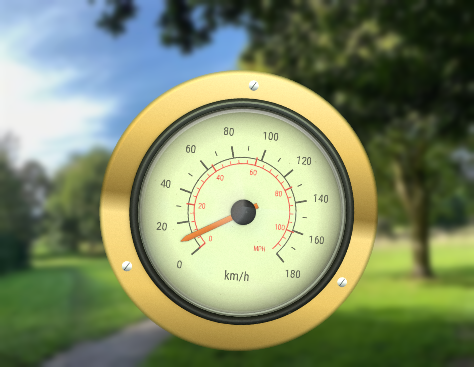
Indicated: 10,km/h
